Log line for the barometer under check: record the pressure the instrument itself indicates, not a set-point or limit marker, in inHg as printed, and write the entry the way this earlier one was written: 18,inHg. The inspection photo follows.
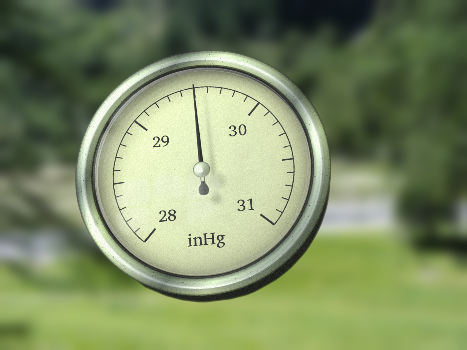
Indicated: 29.5,inHg
